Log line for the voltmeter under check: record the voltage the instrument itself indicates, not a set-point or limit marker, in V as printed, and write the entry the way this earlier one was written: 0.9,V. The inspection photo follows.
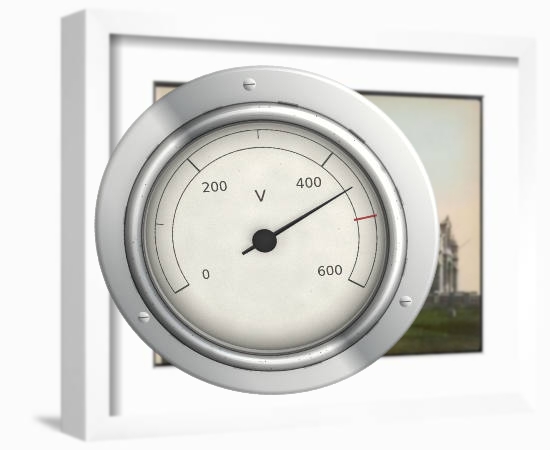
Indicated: 450,V
